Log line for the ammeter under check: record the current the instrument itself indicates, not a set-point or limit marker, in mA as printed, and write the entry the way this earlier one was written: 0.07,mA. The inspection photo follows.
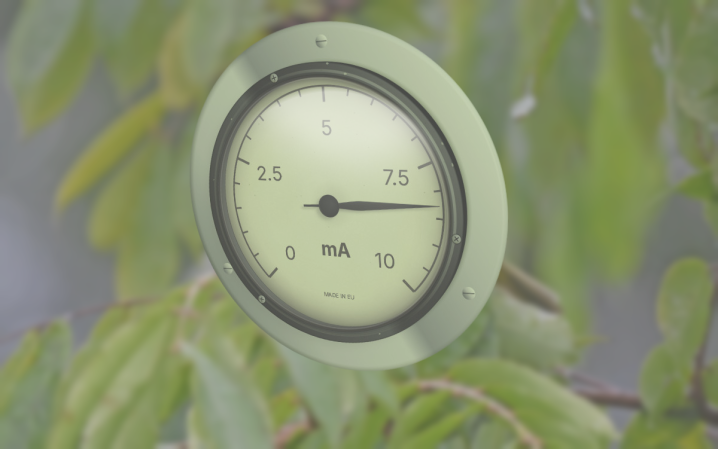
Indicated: 8.25,mA
